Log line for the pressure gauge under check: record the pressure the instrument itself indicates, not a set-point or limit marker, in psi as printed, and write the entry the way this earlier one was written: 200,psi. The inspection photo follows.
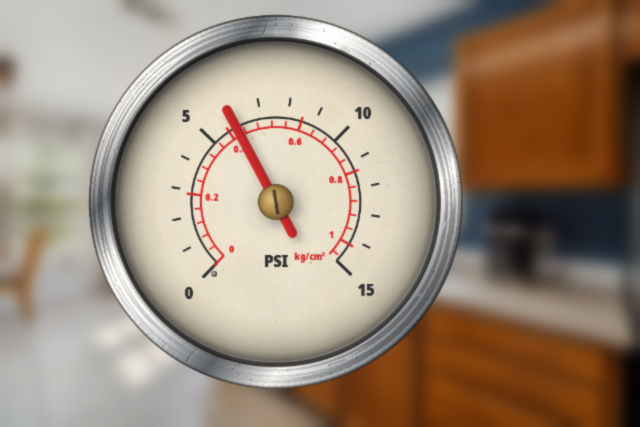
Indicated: 6,psi
